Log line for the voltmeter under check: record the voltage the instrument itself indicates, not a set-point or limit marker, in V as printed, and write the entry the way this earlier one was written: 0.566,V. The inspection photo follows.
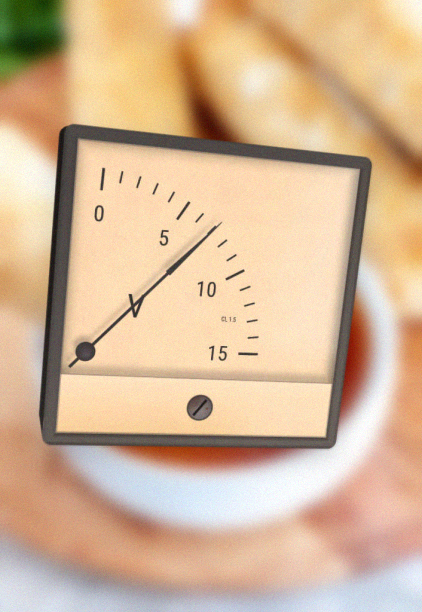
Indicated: 7,V
